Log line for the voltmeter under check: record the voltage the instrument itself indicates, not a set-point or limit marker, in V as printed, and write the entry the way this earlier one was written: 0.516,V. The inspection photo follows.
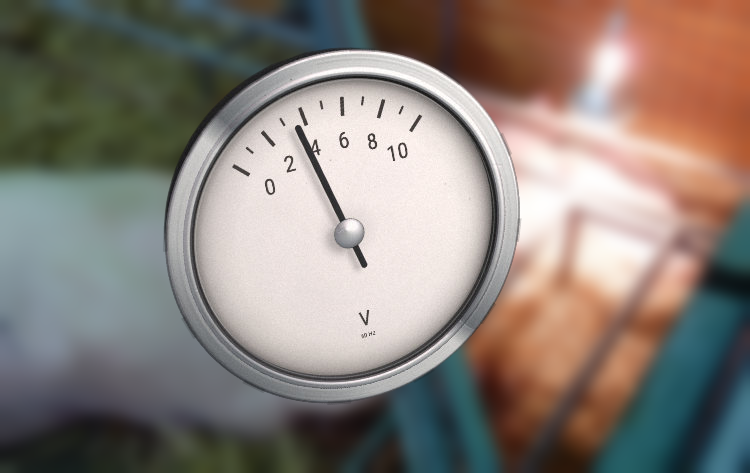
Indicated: 3.5,V
